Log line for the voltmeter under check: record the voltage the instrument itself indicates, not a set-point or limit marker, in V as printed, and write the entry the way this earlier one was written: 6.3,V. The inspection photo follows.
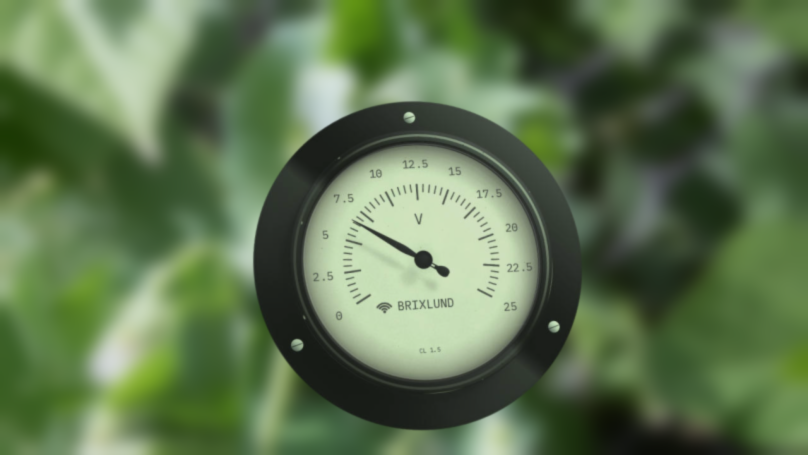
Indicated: 6.5,V
